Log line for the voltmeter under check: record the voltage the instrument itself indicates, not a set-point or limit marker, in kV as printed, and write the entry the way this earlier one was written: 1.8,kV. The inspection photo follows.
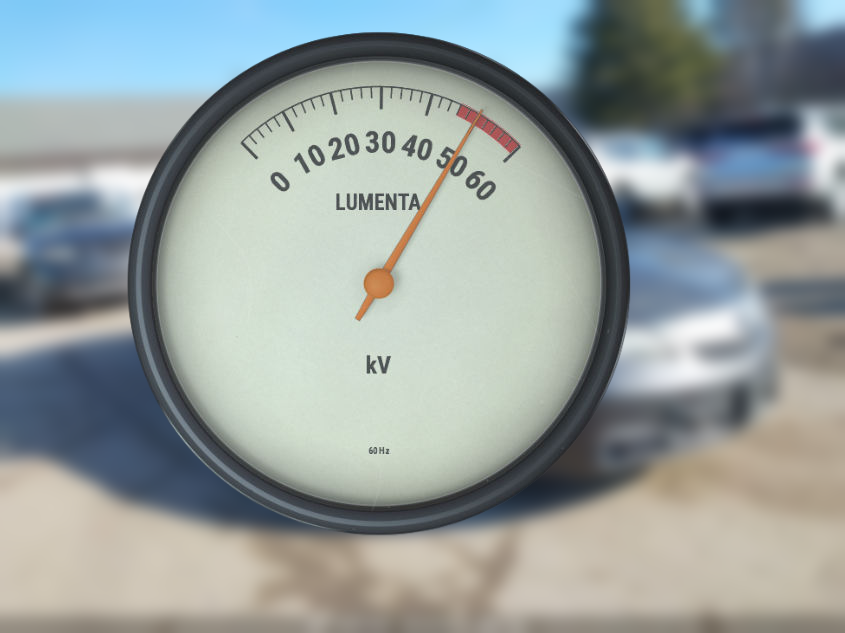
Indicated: 50,kV
